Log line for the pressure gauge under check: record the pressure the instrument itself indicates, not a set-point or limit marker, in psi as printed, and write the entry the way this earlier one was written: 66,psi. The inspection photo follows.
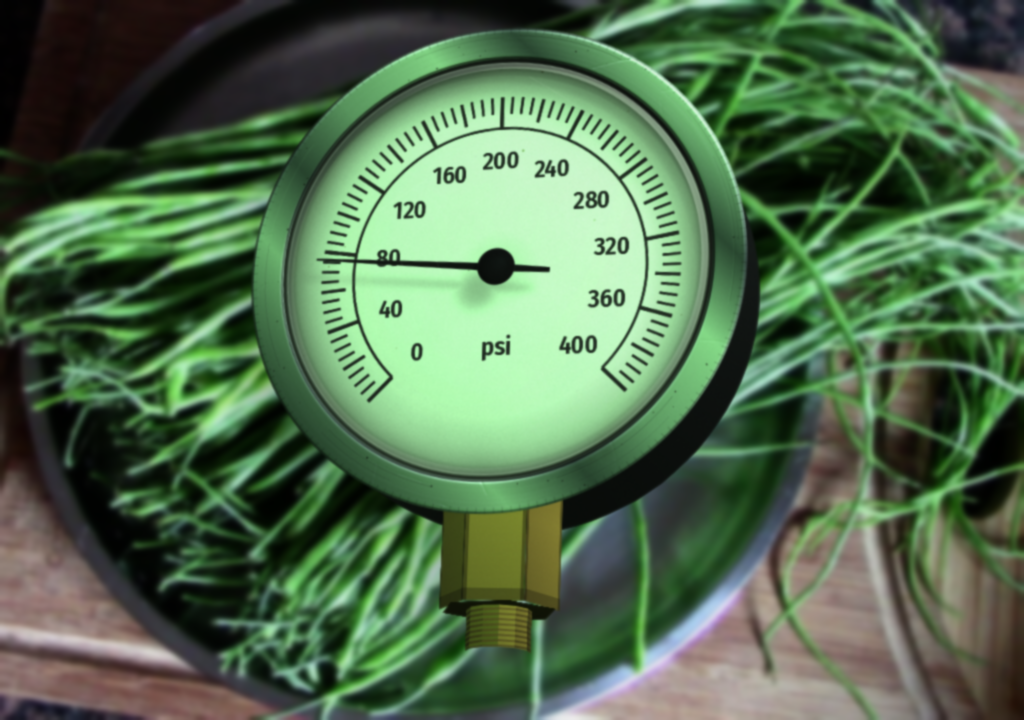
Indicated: 75,psi
